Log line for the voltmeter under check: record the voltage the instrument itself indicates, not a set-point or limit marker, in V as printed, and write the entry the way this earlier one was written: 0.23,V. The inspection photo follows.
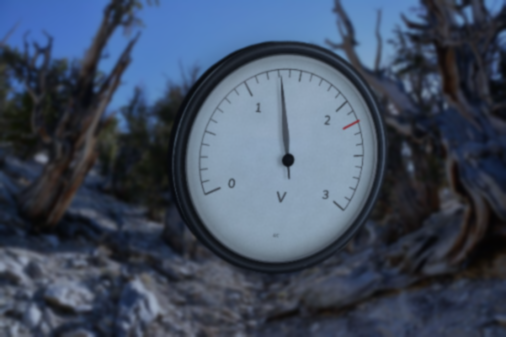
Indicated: 1.3,V
